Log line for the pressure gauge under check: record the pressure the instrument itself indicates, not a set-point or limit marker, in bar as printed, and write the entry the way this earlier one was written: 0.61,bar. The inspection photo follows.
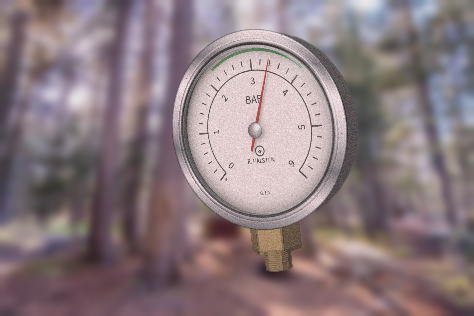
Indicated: 3.4,bar
